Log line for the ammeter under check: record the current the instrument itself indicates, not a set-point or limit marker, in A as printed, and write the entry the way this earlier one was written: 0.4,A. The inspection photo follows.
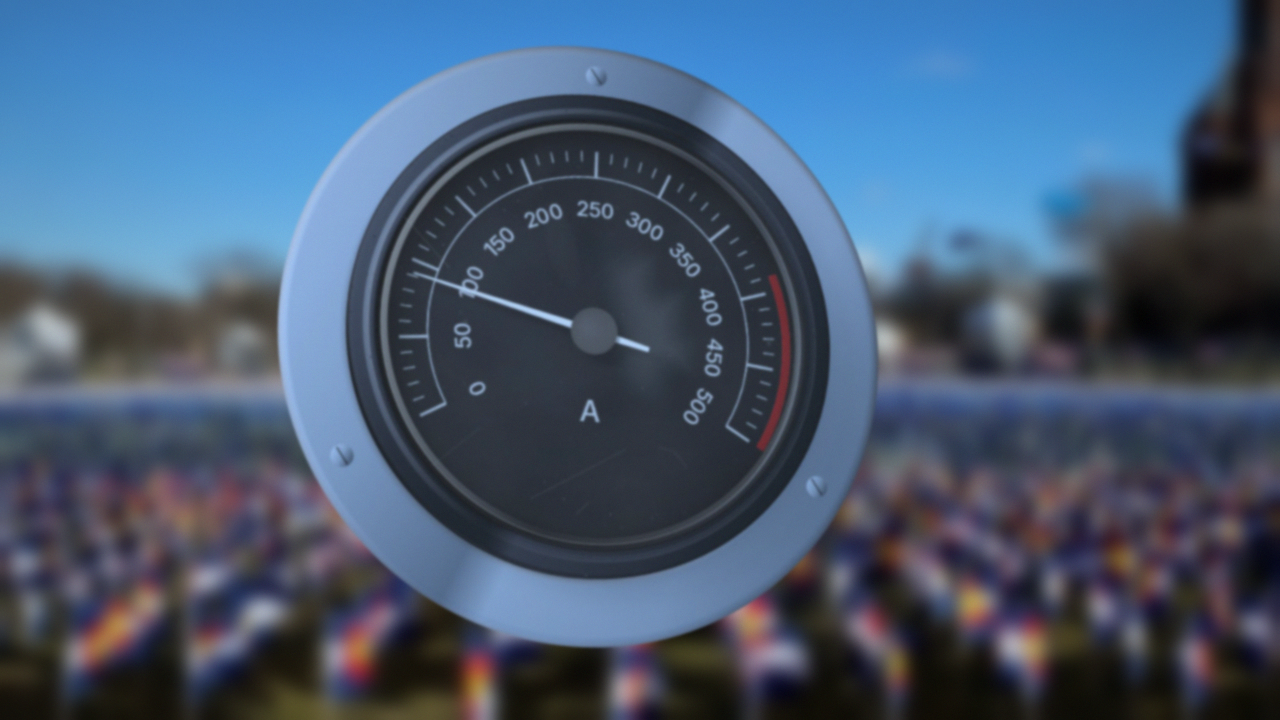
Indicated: 90,A
